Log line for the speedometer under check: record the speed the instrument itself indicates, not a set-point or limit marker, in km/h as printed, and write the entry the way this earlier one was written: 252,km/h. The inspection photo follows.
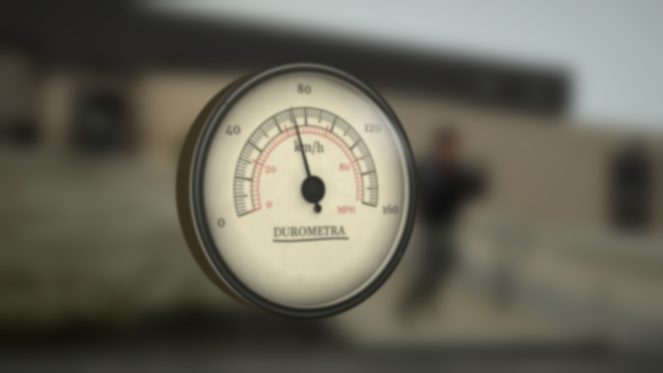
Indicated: 70,km/h
